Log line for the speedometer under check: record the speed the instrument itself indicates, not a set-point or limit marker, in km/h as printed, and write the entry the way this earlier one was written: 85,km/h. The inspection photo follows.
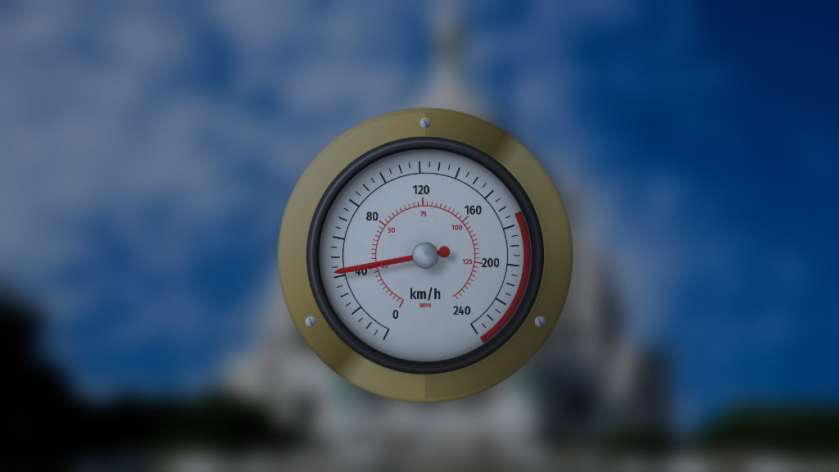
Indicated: 42.5,km/h
